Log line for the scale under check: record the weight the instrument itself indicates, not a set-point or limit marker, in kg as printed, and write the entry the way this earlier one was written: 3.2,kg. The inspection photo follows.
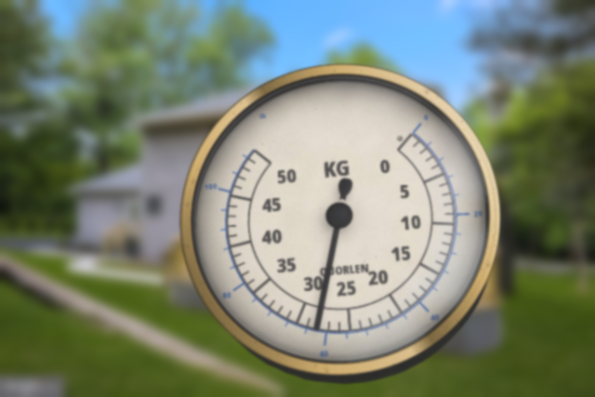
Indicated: 28,kg
